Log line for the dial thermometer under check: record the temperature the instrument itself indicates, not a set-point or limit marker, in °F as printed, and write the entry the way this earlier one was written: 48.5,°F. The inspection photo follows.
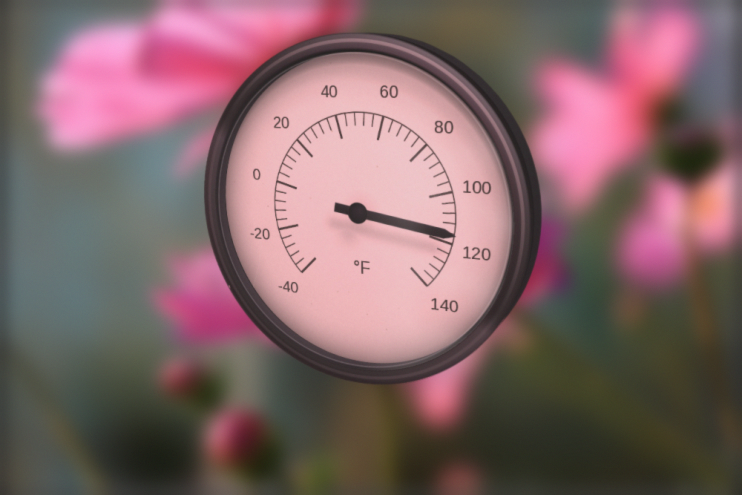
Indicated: 116,°F
